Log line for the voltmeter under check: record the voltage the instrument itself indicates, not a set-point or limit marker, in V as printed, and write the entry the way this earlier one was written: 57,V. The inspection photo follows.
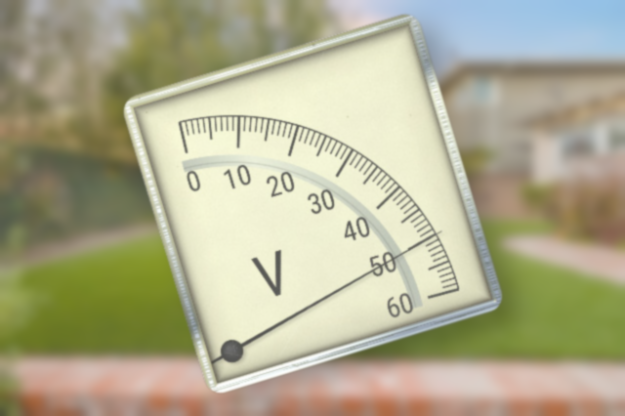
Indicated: 50,V
